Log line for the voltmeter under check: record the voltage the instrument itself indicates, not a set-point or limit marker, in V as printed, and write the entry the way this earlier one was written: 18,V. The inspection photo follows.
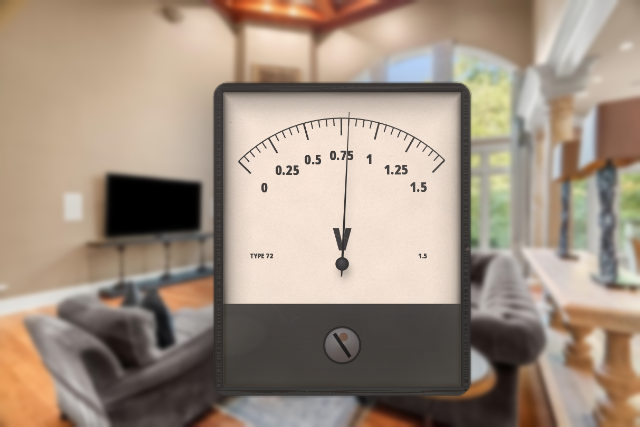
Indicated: 0.8,V
